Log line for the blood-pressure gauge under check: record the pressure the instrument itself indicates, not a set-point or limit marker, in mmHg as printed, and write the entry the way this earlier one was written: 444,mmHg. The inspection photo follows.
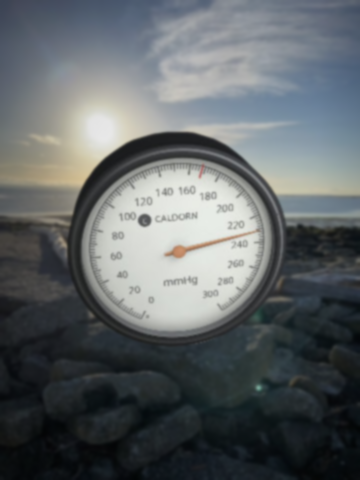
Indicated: 230,mmHg
